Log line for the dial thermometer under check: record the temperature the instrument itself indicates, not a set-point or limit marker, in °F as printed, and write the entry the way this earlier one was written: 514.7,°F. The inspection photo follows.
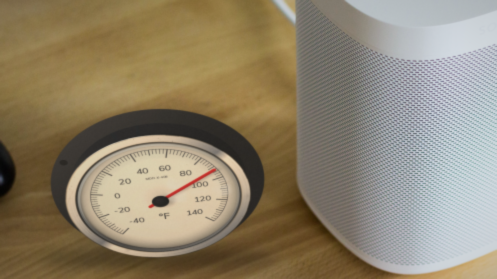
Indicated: 90,°F
